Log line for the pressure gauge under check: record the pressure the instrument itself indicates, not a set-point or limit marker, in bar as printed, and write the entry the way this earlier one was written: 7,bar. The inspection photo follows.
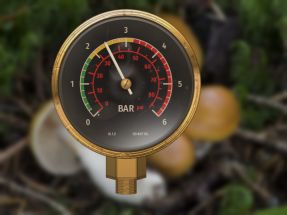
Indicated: 2.4,bar
